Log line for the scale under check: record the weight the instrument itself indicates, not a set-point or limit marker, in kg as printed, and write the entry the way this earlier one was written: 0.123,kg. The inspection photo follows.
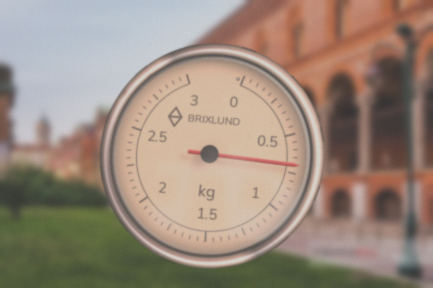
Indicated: 0.7,kg
